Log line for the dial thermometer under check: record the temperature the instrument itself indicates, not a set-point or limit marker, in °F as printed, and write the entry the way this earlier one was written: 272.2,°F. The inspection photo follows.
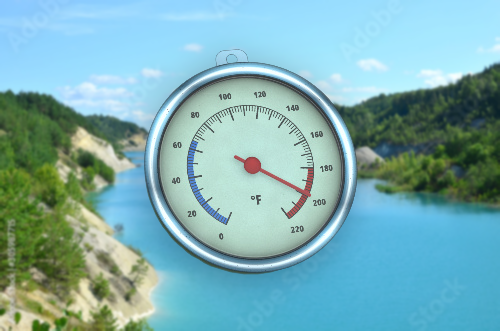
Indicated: 200,°F
